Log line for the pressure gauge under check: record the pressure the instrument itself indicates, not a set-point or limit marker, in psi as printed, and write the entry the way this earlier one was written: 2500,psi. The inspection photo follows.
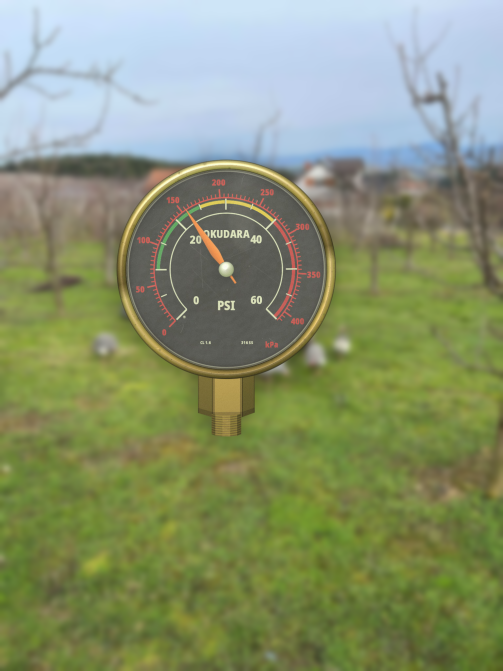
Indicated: 22.5,psi
